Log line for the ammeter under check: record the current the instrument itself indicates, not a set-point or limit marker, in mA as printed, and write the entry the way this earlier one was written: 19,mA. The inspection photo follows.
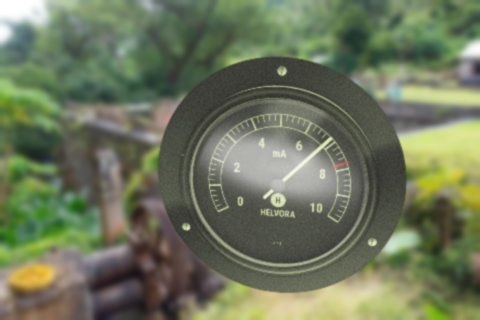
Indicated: 6.8,mA
